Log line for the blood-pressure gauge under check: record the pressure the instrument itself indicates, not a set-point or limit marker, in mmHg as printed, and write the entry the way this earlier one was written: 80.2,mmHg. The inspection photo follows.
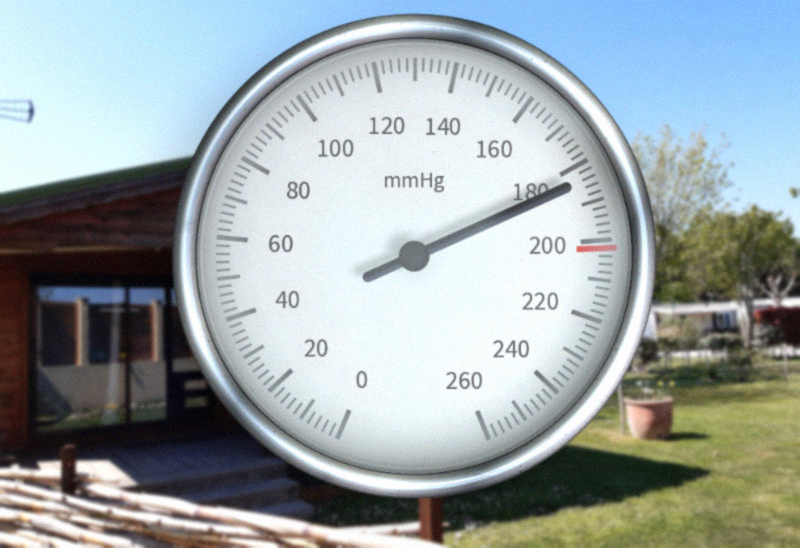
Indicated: 184,mmHg
